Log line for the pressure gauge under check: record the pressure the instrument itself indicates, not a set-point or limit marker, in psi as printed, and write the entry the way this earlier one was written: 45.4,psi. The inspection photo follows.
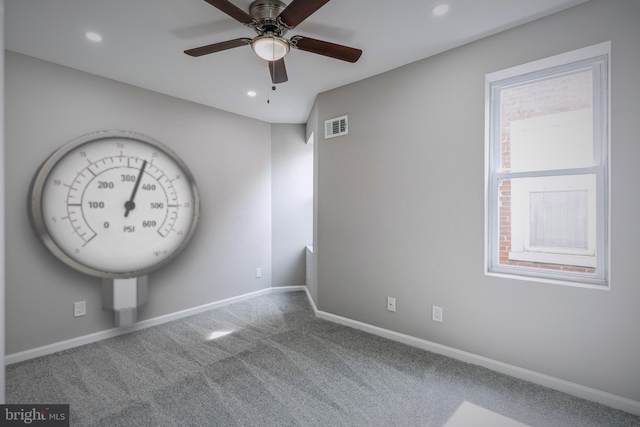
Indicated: 340,psi
